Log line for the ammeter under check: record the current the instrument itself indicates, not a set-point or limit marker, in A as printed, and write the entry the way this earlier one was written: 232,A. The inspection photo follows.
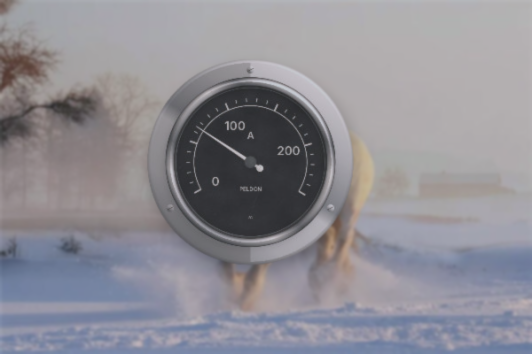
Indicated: 65,A
